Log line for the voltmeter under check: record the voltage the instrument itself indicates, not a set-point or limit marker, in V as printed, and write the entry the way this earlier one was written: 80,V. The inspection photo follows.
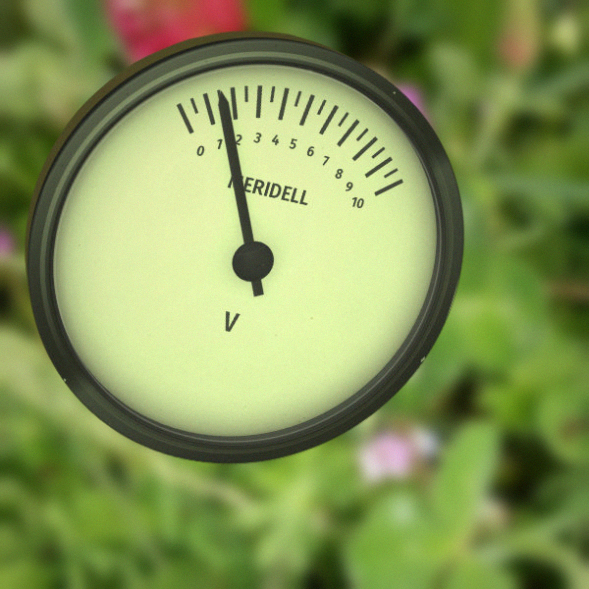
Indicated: 1.5,V
